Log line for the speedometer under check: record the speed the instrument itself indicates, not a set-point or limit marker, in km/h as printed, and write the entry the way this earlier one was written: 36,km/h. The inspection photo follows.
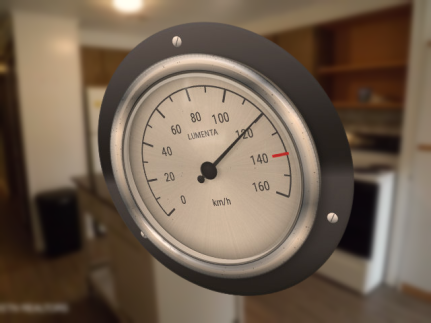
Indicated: 120,km/h
